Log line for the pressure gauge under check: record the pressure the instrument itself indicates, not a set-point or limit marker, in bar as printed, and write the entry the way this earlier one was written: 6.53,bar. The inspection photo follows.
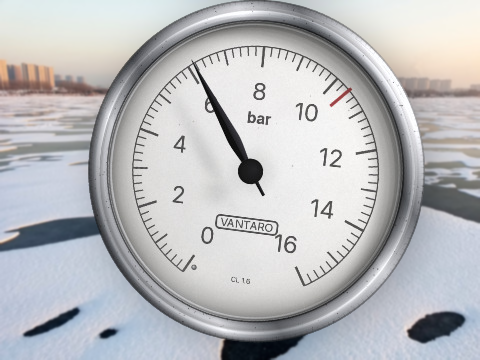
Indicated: 6.2,bar
